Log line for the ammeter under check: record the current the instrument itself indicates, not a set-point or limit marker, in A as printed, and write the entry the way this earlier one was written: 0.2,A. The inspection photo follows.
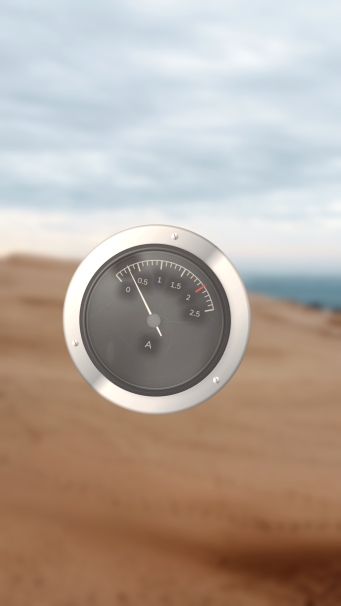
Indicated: 0.3,A
